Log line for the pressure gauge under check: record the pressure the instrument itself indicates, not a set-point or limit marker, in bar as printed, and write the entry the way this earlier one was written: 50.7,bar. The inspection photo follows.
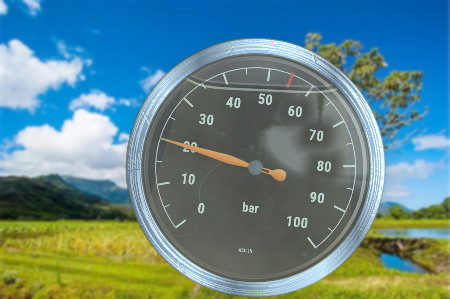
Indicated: 20,bar
